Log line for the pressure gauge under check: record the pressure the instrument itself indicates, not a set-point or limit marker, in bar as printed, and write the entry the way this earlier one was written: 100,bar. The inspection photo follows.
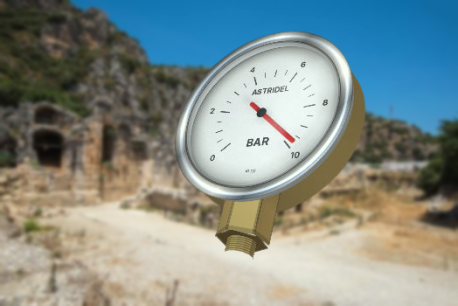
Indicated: 9.75,bar
